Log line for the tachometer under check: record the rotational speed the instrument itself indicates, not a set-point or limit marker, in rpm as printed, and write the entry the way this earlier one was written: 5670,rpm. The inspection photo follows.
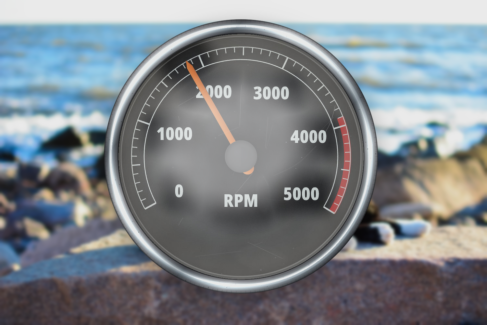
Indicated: 1850,rpm
